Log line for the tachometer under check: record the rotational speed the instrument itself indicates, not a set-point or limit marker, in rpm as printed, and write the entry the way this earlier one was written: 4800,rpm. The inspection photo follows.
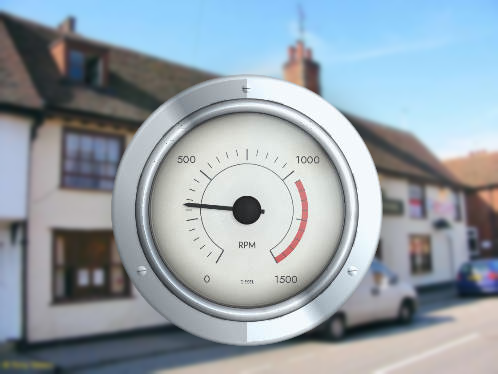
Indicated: 325,rpm
